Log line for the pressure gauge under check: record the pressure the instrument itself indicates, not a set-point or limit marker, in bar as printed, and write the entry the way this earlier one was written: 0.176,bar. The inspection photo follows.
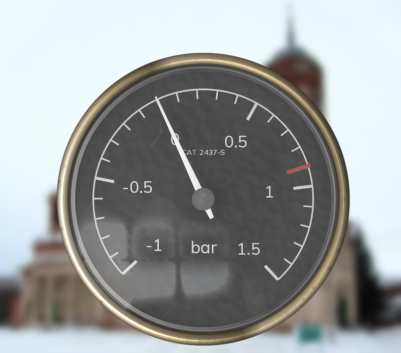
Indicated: 0,bar
